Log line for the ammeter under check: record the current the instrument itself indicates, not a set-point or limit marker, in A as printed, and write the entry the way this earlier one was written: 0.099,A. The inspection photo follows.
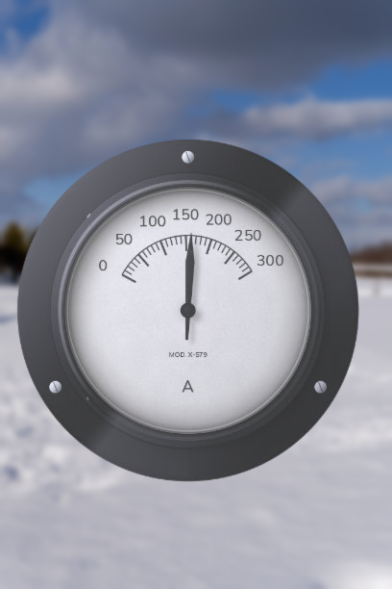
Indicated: 160,A
